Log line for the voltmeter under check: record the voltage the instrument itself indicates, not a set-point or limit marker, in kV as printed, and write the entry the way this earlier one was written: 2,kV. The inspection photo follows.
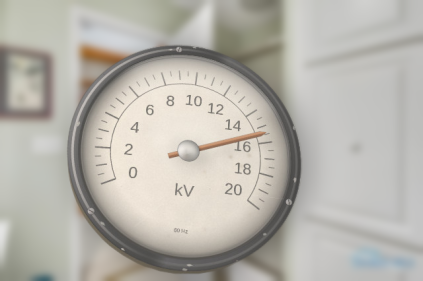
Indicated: 15.5,kV
